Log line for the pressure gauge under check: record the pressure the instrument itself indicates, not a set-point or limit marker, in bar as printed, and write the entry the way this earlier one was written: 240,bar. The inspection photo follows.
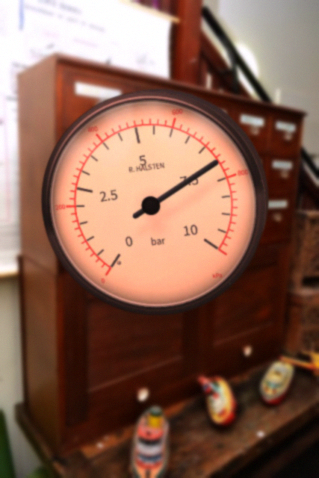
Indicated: 7.5,bar
